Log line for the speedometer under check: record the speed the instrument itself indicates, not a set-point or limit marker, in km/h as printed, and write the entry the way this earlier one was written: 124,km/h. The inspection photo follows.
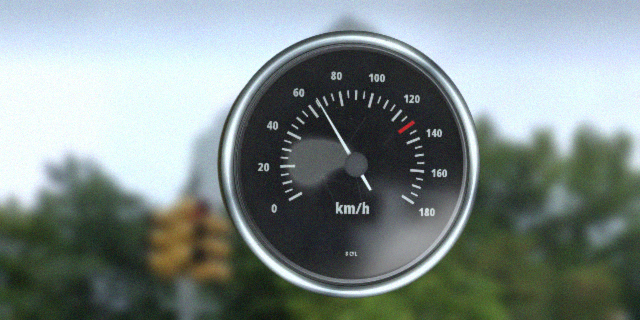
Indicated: 65,km/h
